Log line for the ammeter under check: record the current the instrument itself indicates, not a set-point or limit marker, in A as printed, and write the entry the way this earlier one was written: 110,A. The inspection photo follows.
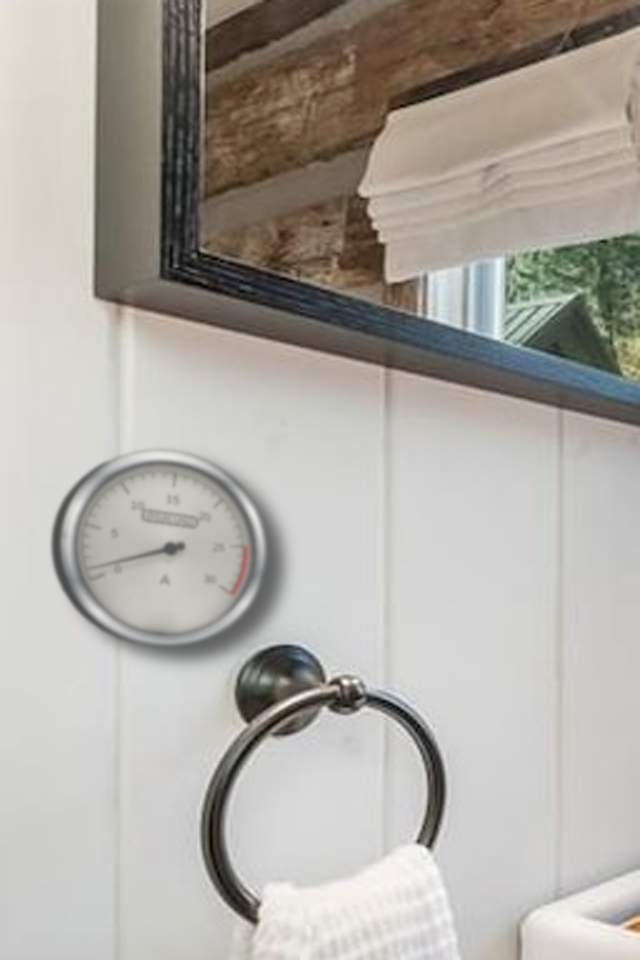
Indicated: 1,A
